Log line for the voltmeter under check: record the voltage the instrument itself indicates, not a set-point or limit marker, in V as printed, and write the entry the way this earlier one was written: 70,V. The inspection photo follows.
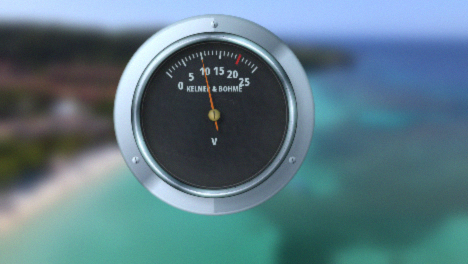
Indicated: 10,V
